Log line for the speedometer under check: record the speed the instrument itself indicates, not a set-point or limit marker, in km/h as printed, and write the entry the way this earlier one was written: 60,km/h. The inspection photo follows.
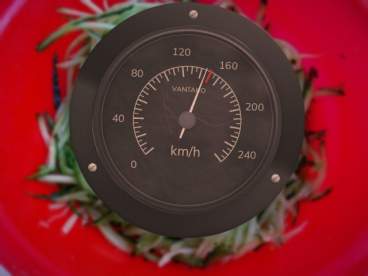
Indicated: 145,km/h
